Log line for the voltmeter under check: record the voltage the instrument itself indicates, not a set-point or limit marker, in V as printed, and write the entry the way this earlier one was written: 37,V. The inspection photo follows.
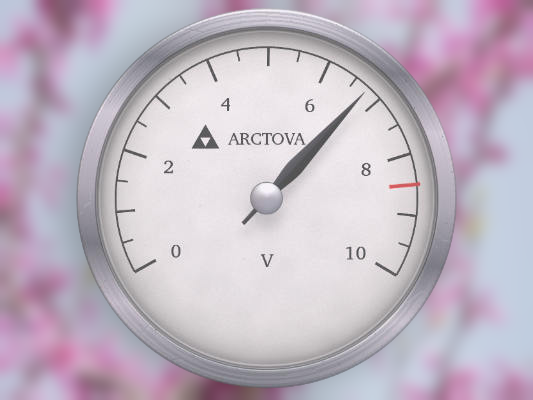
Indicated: 6.75,V
